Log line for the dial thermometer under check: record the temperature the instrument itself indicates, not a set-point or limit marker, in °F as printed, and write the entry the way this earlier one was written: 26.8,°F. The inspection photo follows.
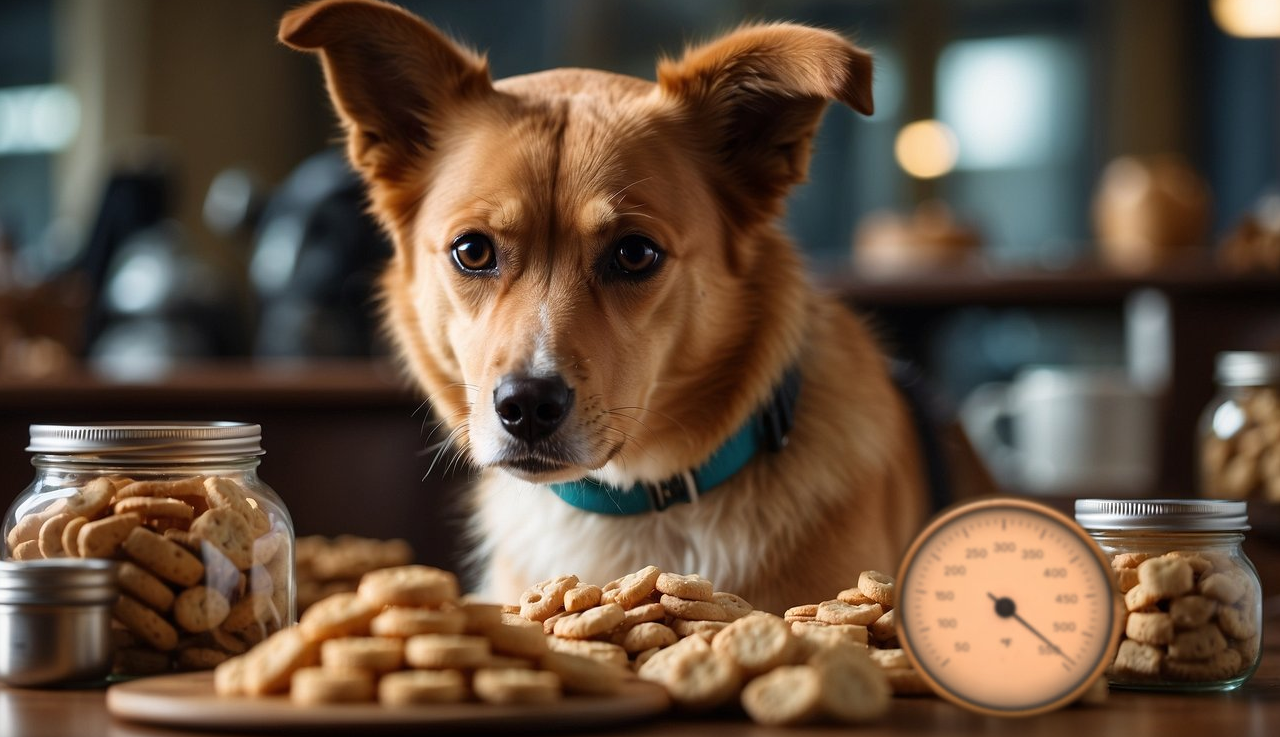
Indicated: 540,°F
